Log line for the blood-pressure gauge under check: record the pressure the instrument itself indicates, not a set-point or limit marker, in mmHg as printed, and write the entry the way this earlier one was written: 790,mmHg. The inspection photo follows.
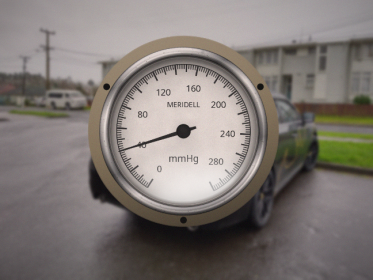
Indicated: 40,mmHg
